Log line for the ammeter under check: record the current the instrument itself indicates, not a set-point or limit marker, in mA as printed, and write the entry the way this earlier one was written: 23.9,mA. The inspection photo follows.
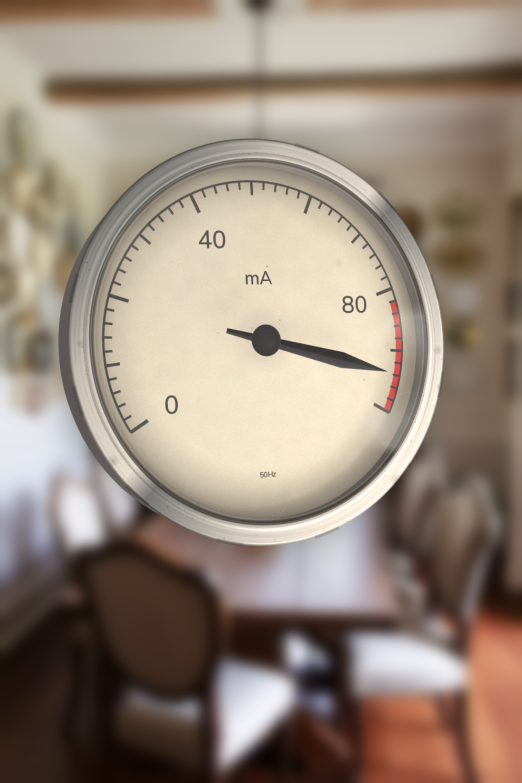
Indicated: 94,mA
